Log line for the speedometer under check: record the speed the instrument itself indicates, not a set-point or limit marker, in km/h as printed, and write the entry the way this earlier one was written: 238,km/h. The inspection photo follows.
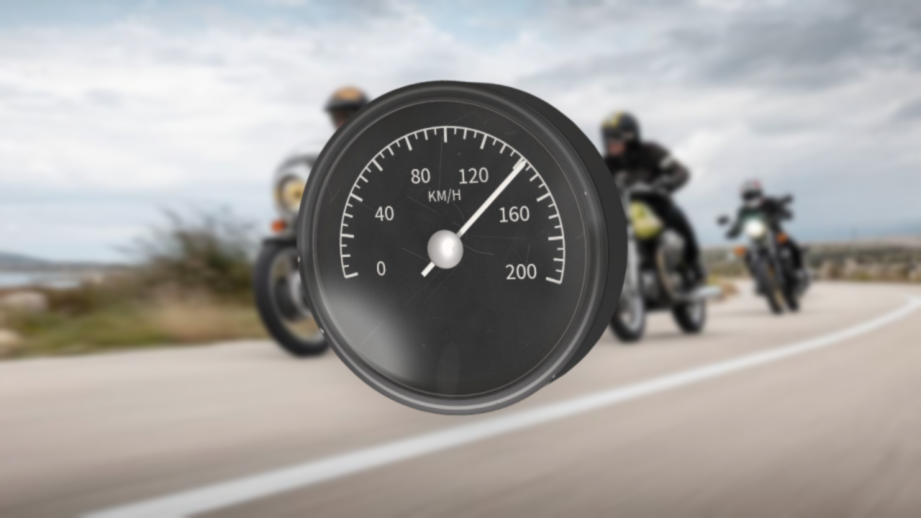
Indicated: 142.5,km/h
